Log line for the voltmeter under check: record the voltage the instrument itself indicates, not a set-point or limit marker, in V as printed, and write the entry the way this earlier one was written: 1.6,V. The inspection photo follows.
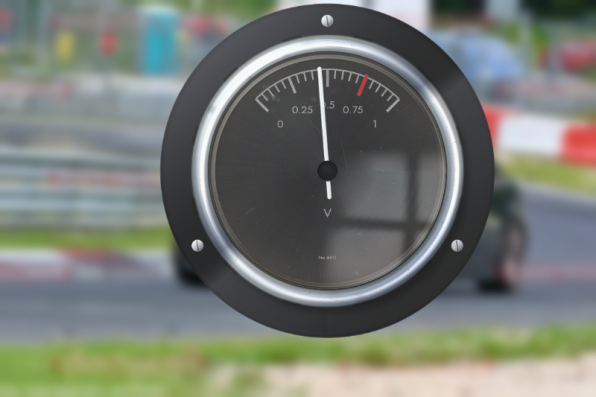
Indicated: 0.45,V
